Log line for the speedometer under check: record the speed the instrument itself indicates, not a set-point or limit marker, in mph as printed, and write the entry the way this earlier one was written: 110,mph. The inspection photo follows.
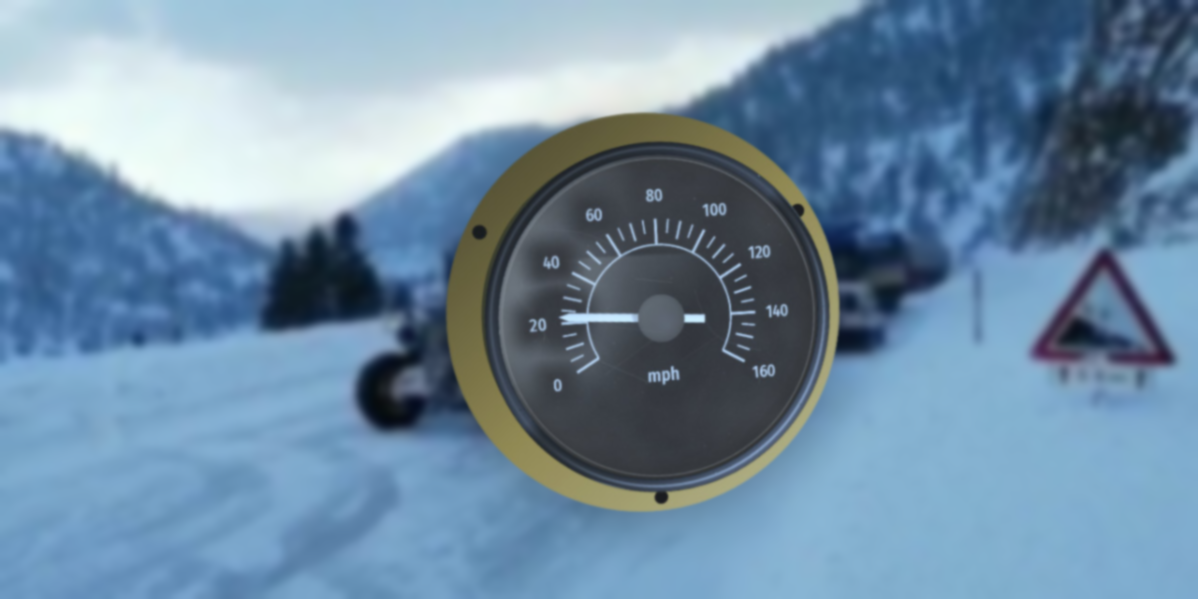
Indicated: 22.5,mph
